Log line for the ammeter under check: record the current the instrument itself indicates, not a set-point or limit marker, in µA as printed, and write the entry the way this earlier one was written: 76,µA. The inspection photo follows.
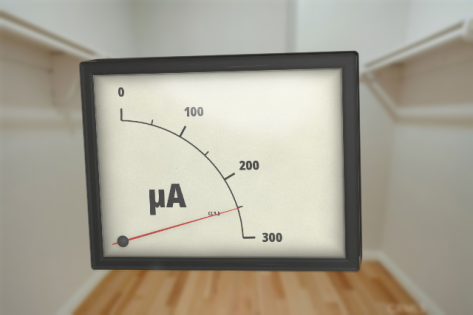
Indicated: 250,µA
